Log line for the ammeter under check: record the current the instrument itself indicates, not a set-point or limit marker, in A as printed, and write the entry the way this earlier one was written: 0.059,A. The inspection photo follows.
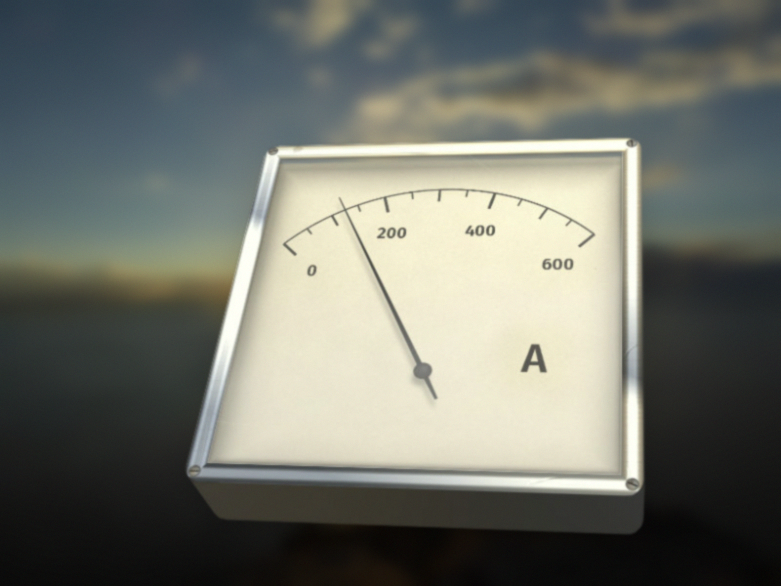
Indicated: 125,A
